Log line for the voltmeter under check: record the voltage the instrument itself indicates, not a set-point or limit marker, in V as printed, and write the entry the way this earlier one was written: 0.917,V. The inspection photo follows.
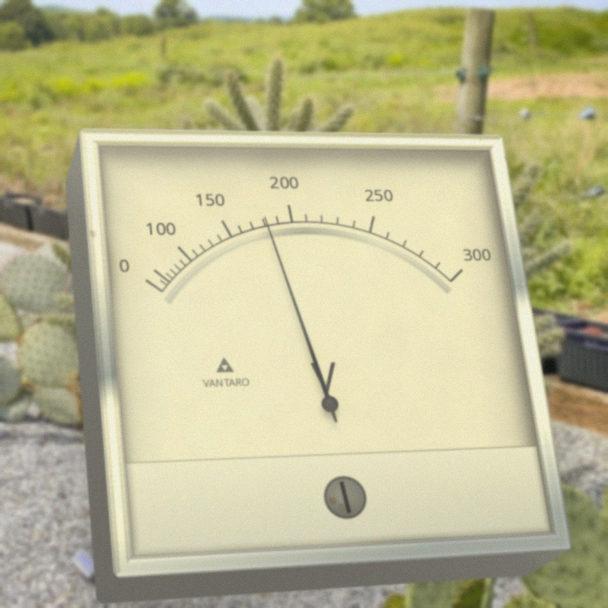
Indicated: 180,V
